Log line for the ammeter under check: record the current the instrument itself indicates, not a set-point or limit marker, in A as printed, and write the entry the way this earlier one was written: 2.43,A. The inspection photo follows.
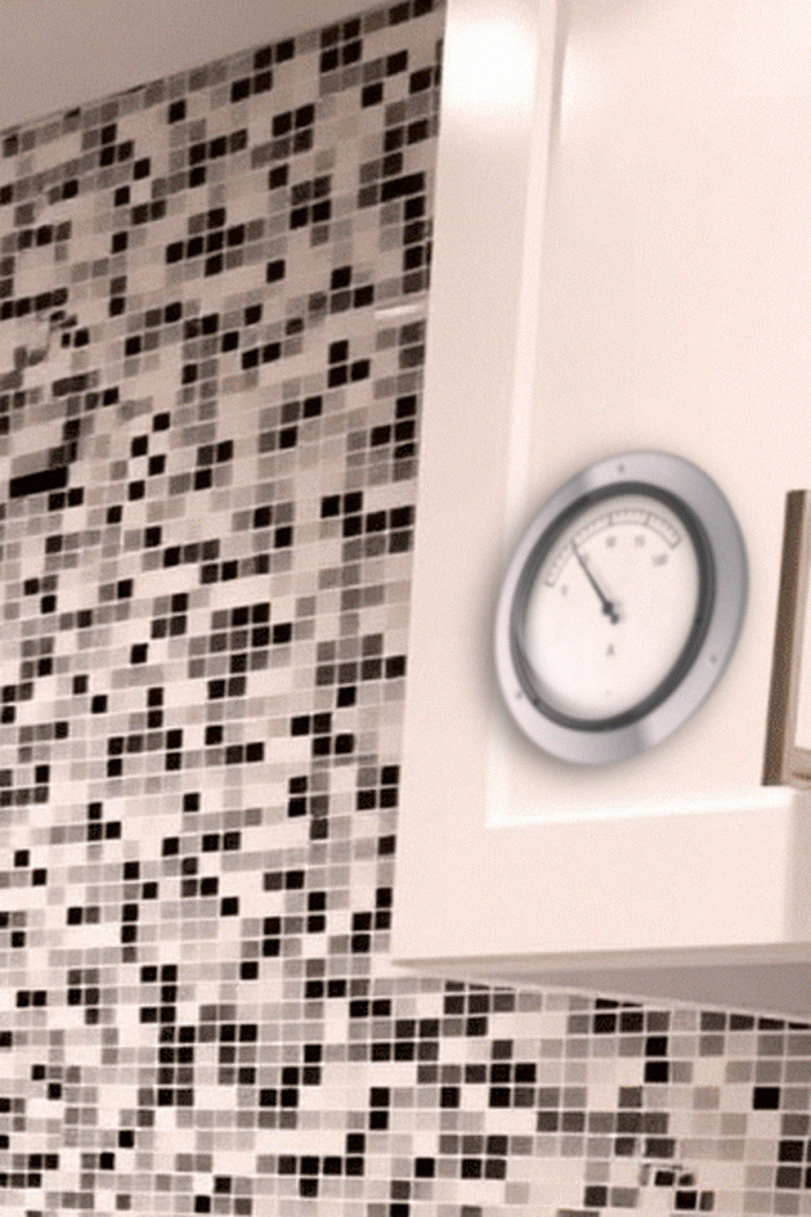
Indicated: 25,A
